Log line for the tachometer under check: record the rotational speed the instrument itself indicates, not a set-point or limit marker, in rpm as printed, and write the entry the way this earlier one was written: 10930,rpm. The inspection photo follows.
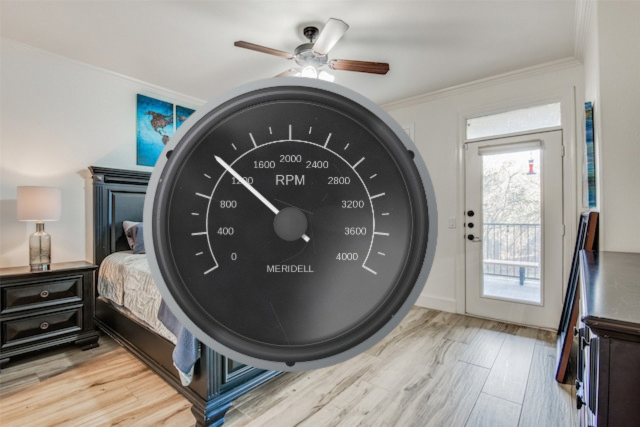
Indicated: 1200,rpm
